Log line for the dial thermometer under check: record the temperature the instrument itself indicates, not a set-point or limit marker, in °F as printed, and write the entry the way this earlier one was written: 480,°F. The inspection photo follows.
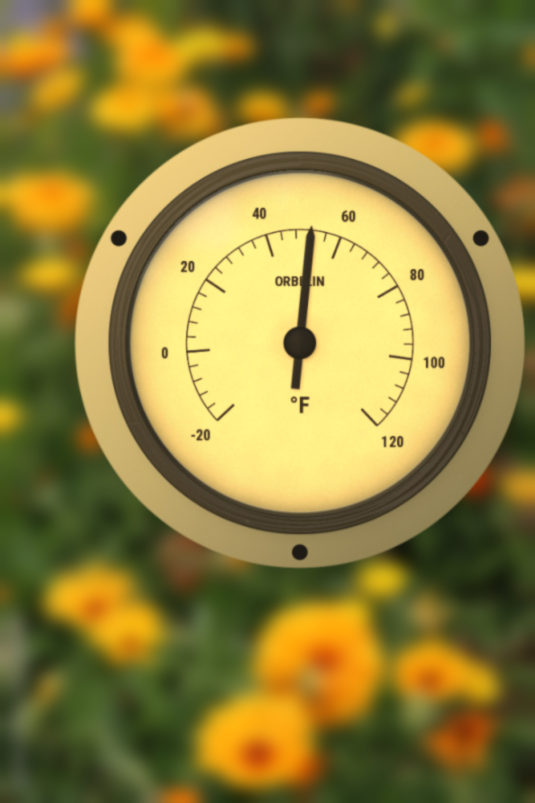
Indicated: 52,°F
